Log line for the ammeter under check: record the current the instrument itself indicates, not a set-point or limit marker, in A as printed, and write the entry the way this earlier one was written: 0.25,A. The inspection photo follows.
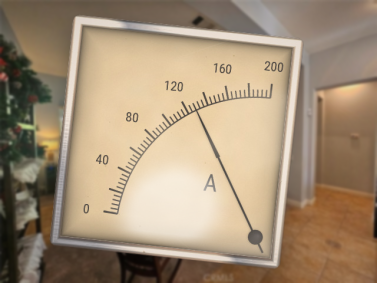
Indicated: 128,A
